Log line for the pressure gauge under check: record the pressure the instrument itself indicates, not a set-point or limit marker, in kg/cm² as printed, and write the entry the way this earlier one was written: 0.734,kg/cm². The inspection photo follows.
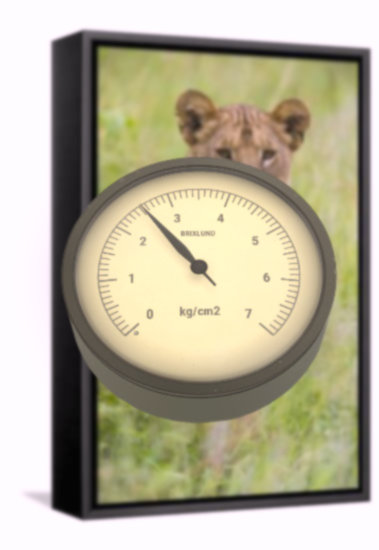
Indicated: 2.5,kg/cm²
